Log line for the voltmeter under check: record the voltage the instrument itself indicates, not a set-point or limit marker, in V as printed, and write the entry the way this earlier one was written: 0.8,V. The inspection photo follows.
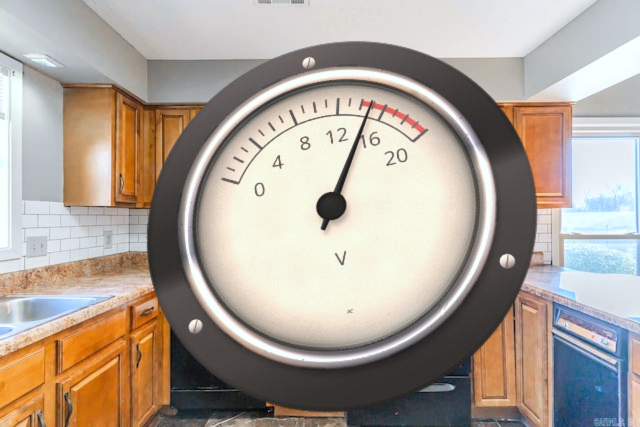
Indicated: 15,V
